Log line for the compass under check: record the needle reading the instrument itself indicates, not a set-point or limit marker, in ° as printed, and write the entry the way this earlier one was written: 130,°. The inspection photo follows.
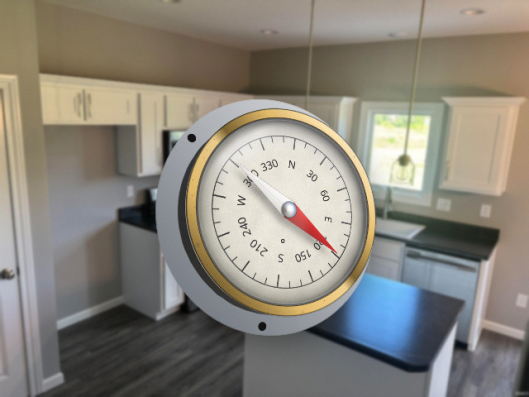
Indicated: 120,°
